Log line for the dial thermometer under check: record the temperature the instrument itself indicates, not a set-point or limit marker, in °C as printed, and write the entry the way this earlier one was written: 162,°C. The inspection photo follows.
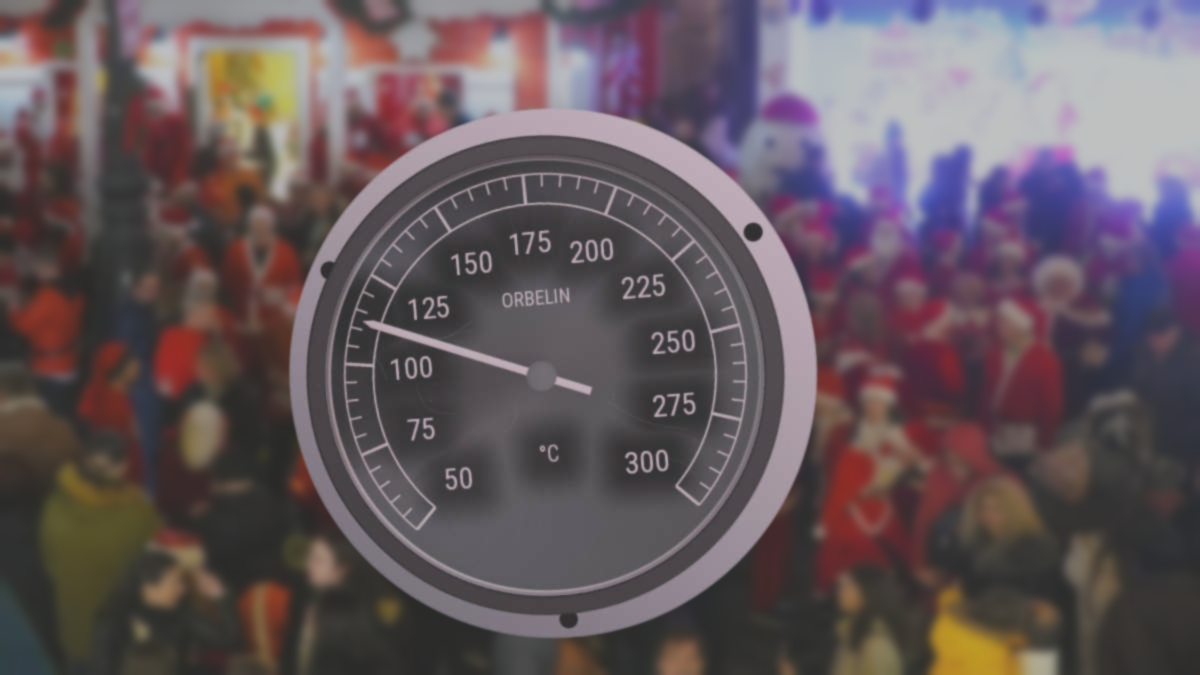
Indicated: 112.5,°C
